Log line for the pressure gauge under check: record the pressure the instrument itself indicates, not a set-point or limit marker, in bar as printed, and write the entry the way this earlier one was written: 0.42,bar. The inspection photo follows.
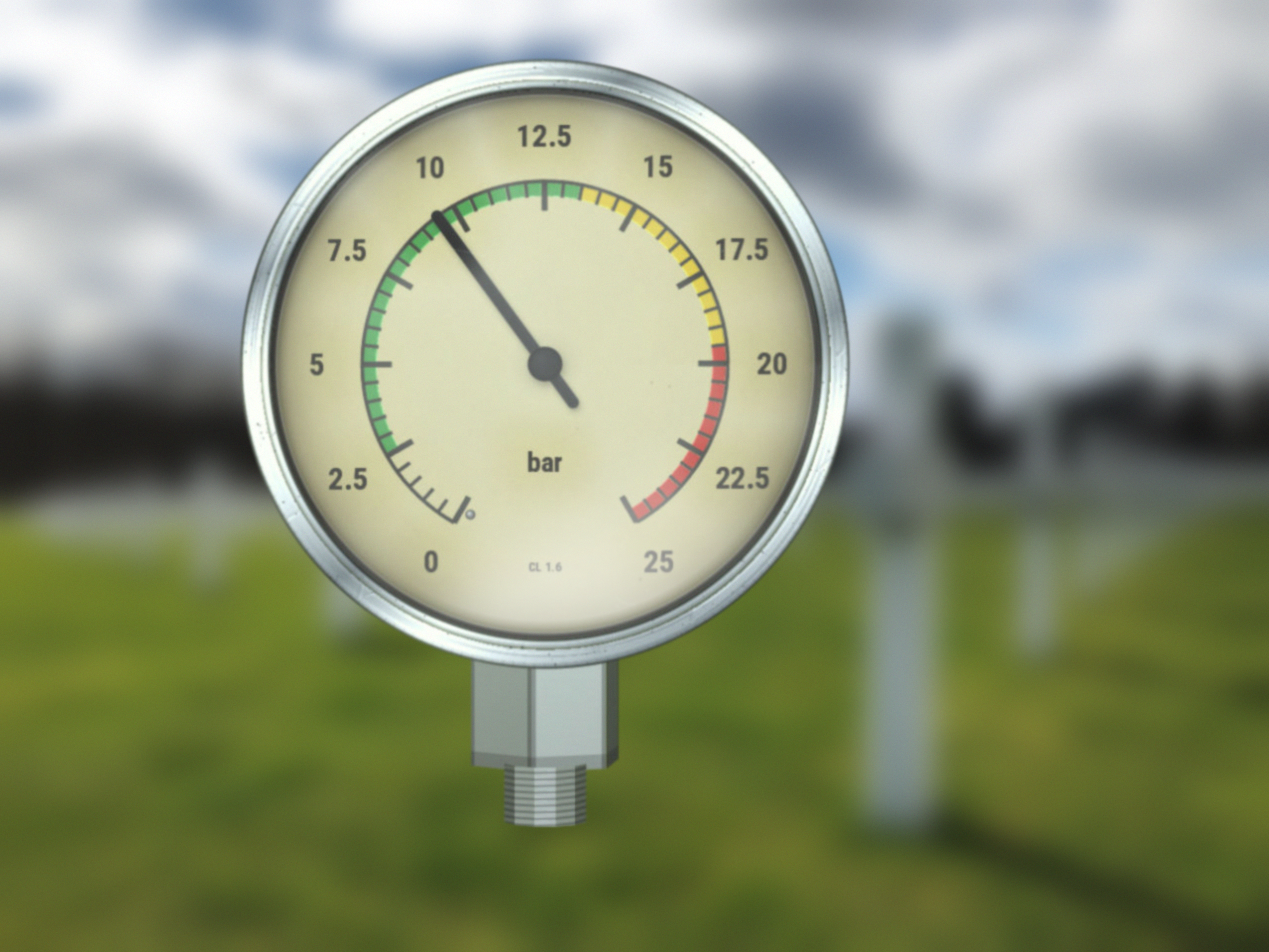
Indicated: 9.5,bar
